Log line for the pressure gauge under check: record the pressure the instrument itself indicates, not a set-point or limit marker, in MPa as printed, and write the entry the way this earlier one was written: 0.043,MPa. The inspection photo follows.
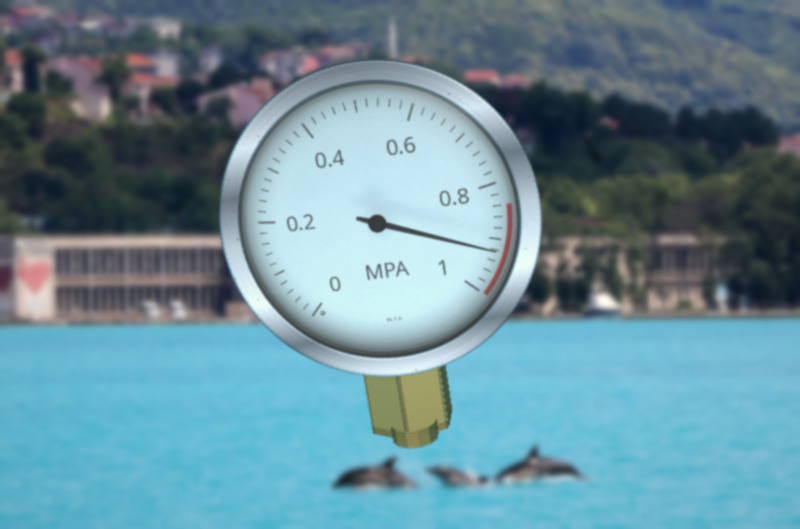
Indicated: 0.92,MPa
